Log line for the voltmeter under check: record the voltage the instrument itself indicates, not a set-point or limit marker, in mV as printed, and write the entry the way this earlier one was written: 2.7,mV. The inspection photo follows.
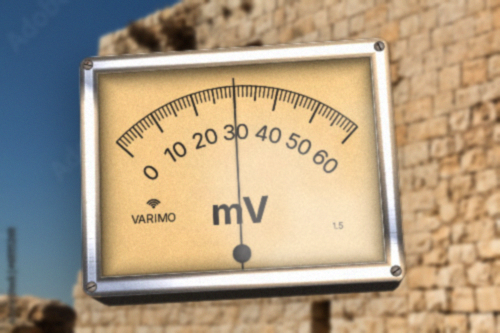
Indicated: 30,mV
